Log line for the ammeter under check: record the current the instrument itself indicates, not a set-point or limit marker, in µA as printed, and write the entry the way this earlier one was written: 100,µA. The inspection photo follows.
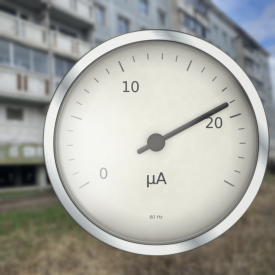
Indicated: 19,µA
